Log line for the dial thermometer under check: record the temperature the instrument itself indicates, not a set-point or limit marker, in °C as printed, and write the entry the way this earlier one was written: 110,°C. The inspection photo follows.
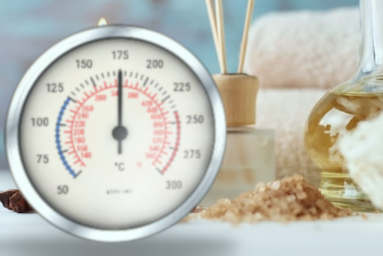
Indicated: 175,°C
